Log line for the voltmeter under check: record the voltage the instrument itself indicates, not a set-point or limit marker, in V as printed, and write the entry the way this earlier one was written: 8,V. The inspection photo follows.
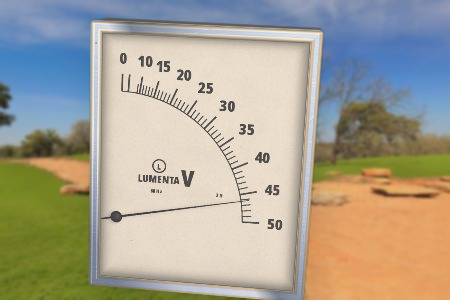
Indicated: 46,V
